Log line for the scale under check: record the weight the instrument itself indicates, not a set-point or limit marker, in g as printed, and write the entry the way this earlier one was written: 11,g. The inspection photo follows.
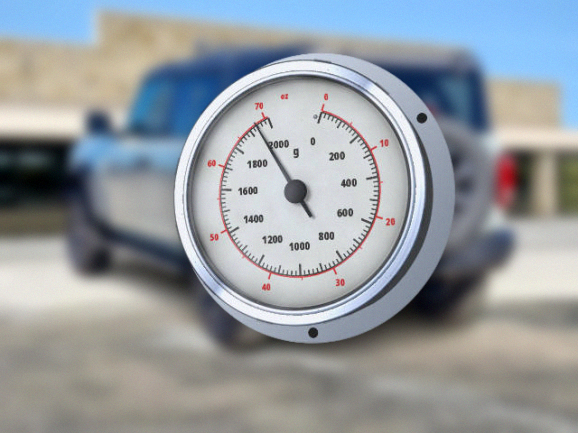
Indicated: 1940,g
